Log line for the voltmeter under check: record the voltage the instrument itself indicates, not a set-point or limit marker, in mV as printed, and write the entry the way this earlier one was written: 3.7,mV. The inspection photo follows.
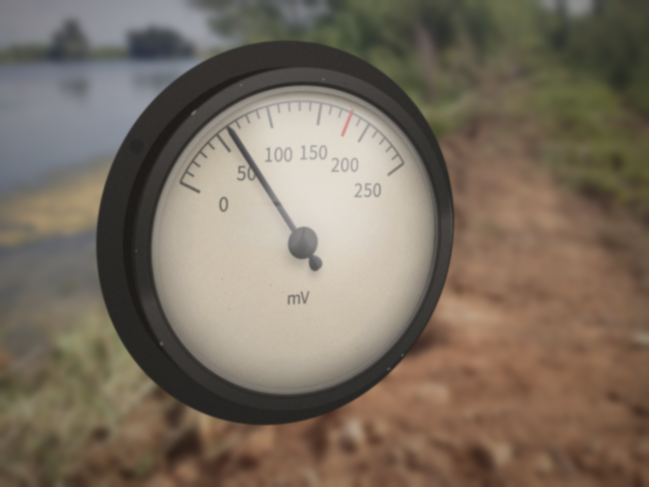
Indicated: 60,mV
